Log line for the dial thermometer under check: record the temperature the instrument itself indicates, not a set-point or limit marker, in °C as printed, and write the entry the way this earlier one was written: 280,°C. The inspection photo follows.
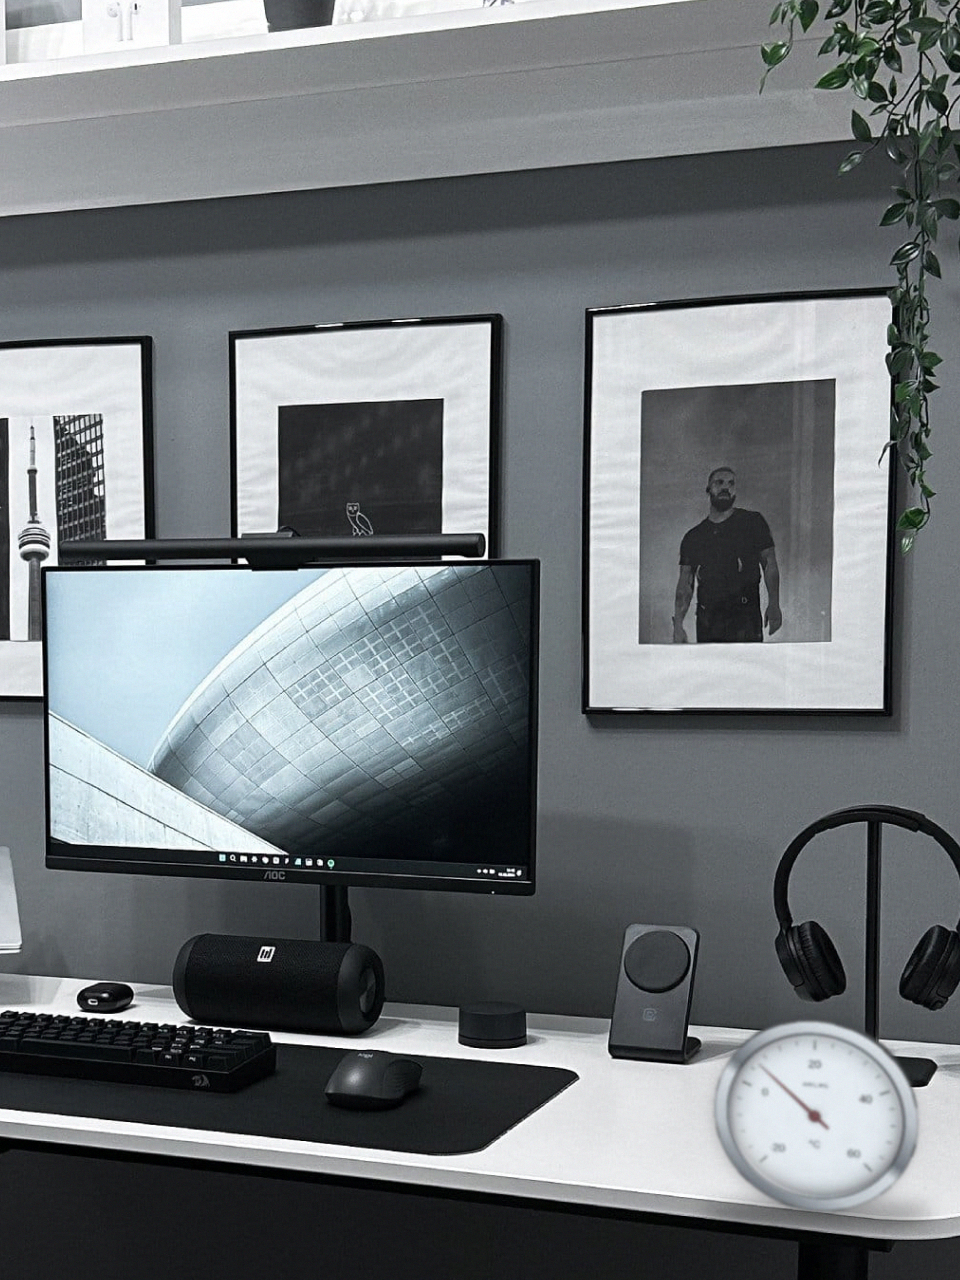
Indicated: 6,°C
